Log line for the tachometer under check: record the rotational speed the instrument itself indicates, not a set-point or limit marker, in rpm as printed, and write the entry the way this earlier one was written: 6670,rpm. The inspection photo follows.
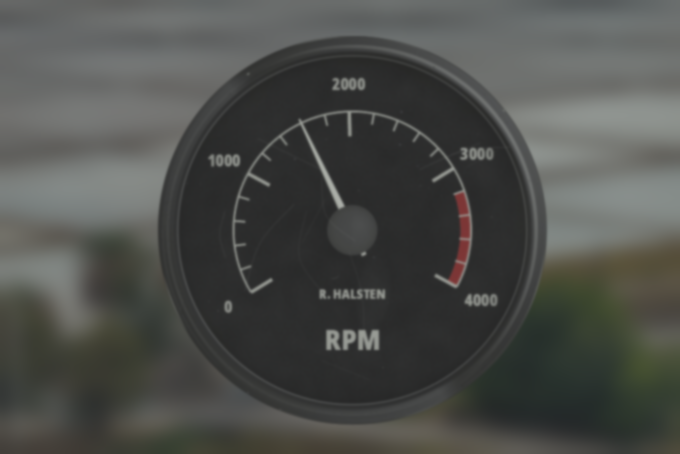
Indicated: 1600,rpm
